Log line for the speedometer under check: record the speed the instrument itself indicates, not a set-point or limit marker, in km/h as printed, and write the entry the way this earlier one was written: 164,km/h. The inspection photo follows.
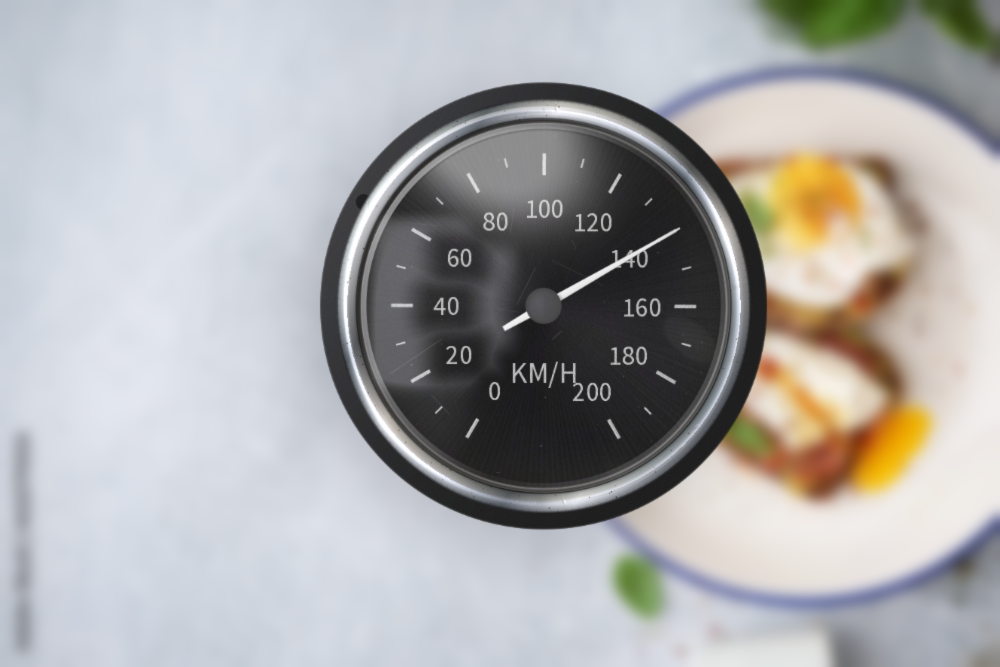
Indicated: 140,km/h
